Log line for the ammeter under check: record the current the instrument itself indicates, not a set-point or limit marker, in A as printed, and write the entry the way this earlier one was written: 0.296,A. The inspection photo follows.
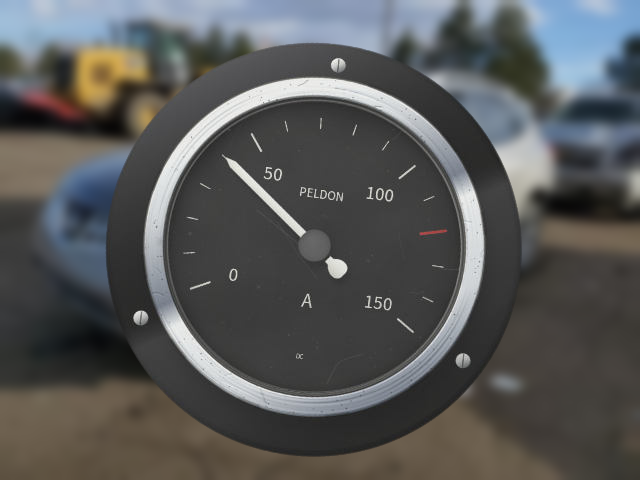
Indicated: 40,A
